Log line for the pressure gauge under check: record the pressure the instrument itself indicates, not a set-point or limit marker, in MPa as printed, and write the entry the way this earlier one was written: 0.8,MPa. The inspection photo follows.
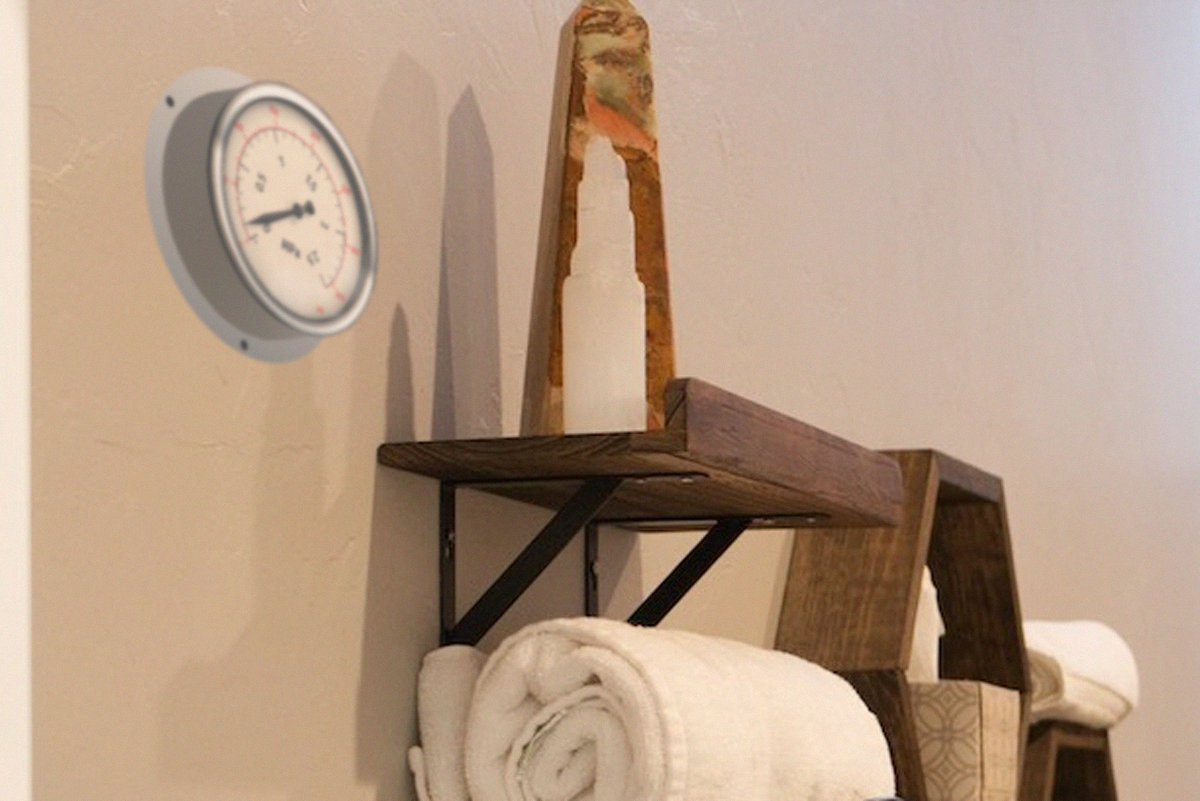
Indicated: 0.1,MPa
